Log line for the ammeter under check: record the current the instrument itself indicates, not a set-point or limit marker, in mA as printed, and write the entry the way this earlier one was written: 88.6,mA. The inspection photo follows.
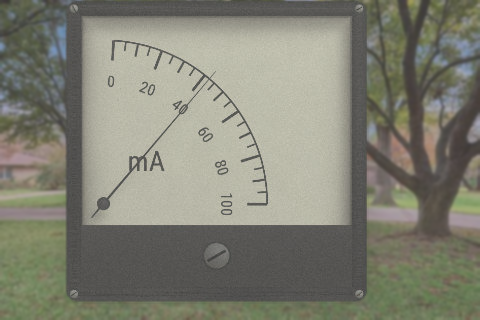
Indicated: 42.5,mA
